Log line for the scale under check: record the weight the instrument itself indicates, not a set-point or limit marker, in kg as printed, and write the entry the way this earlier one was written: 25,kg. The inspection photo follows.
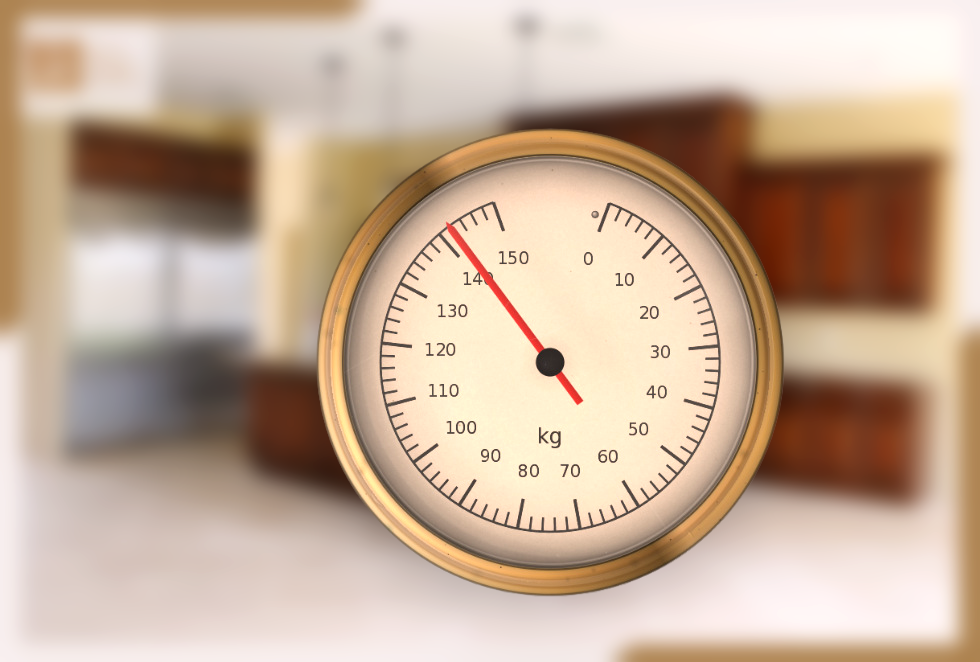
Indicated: 142,kg
